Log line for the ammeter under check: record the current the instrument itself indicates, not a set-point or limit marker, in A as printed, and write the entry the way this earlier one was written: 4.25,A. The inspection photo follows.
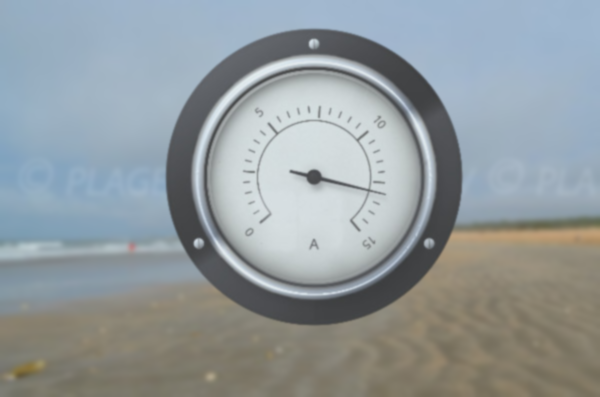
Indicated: 13,A
